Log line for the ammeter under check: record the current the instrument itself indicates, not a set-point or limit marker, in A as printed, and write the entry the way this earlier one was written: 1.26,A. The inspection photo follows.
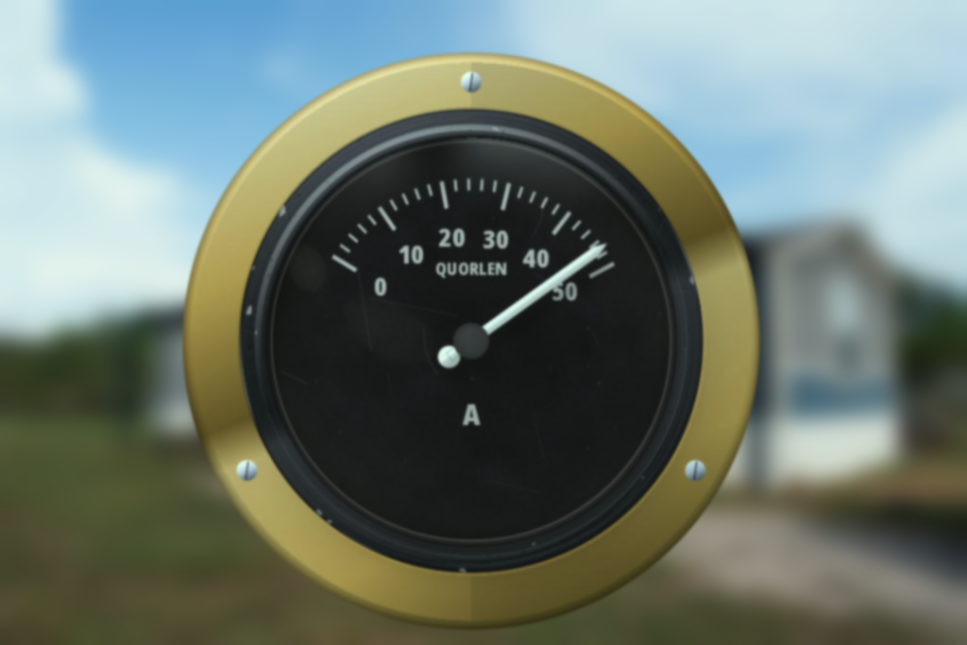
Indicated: 47,A
